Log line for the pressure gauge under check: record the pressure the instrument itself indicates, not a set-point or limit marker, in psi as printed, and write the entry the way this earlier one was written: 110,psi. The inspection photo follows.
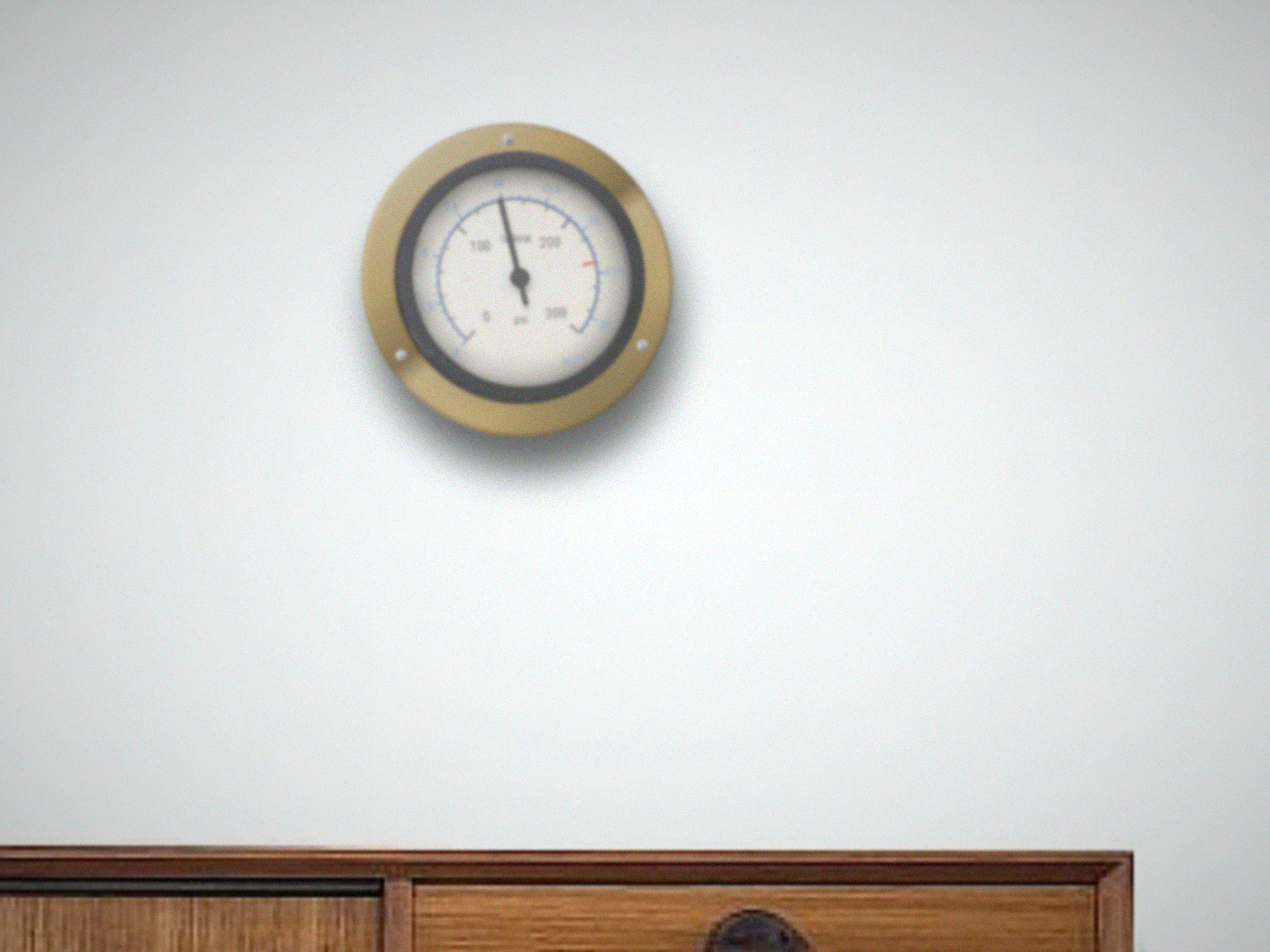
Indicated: 140,psi
